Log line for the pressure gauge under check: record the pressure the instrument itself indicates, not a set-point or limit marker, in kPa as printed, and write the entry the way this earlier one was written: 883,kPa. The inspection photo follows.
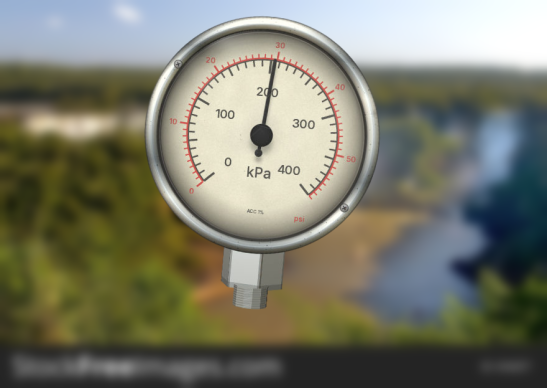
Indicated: 205,kPa
